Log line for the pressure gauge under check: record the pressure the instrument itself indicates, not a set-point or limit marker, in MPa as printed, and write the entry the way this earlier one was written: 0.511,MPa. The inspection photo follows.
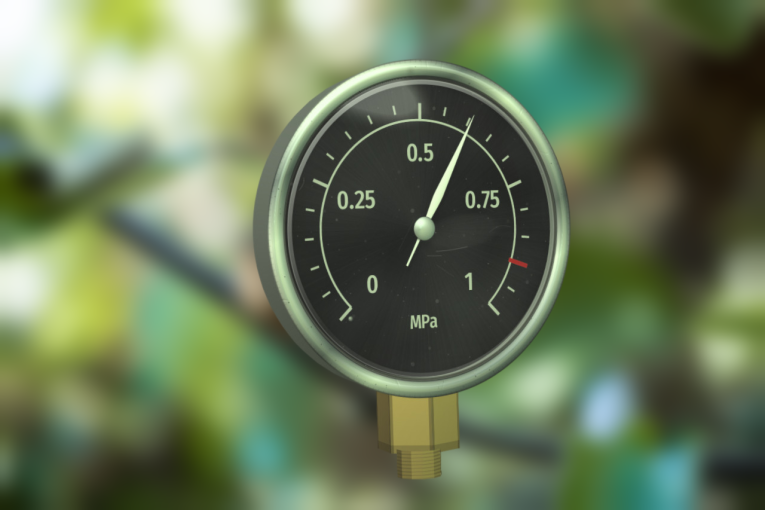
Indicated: 0.6,MPa
